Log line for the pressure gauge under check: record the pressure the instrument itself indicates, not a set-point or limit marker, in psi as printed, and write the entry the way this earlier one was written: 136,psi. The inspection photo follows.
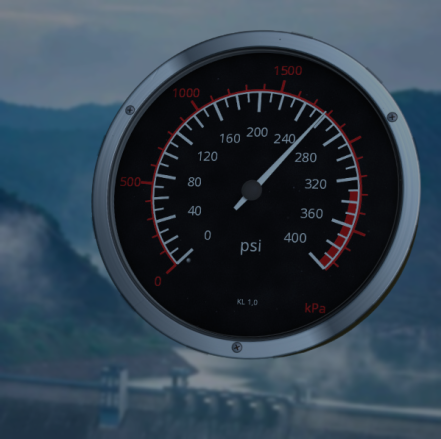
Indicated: 260,psi
